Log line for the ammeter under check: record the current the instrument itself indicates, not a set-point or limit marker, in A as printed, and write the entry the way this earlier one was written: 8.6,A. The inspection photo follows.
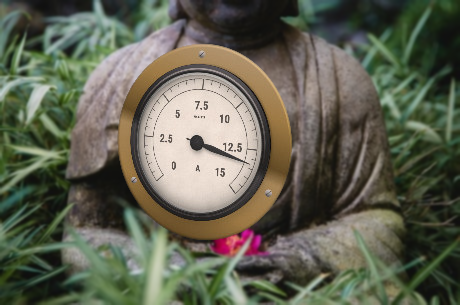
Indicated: 13.25,A
